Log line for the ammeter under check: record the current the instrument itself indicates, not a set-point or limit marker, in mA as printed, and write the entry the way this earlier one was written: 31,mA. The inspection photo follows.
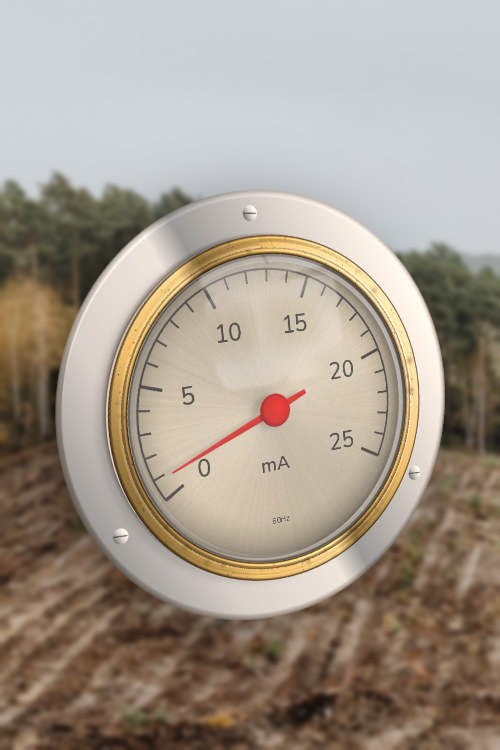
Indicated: 1,mA
